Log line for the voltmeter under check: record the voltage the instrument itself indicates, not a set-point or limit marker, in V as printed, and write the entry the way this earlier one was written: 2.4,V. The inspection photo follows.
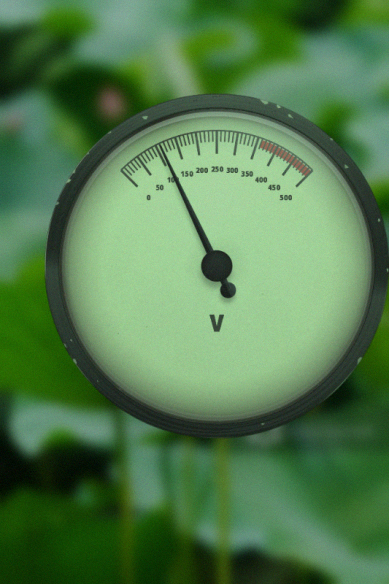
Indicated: 110,V
